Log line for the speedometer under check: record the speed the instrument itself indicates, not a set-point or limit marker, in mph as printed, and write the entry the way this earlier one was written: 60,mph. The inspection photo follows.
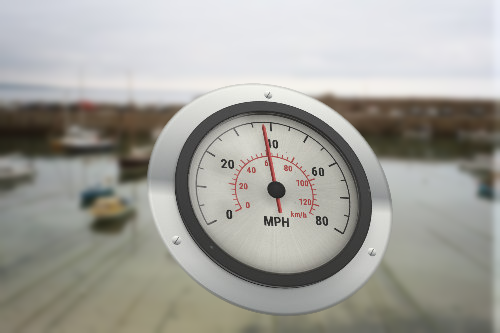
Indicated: 37.5,mph
